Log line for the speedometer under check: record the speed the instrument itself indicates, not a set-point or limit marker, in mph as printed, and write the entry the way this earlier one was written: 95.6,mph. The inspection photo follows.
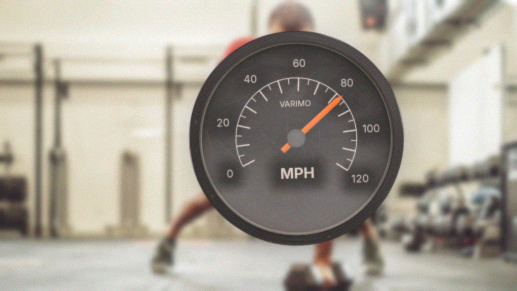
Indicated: 82.5,mph
